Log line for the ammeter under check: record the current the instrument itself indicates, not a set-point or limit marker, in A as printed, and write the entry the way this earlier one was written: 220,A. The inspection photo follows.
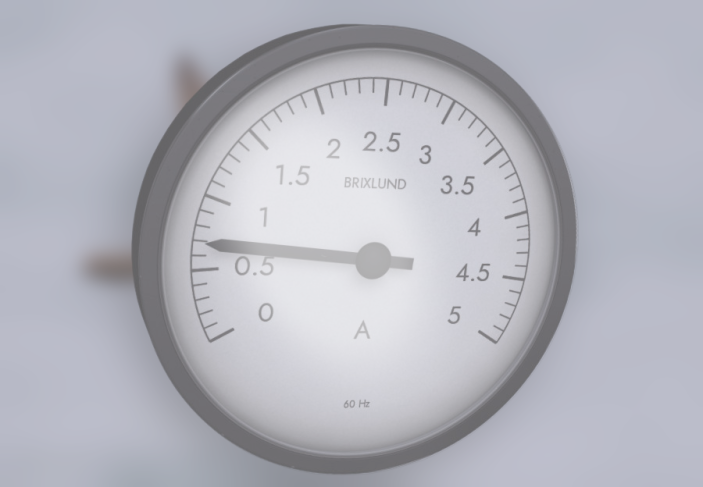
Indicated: 0.7,A
